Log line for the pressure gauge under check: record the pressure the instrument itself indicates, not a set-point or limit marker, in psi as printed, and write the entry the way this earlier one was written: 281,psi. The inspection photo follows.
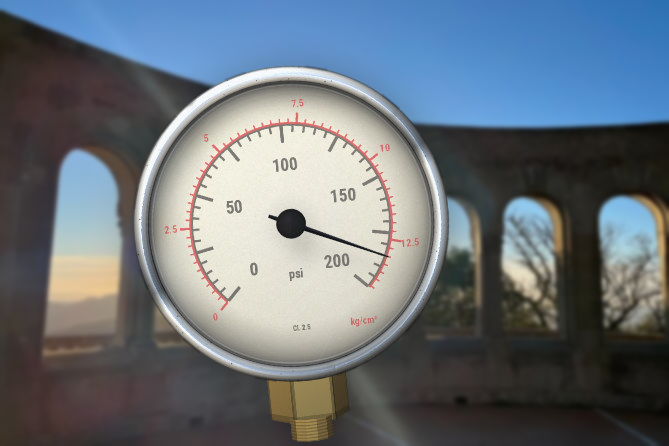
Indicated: 185,psi
